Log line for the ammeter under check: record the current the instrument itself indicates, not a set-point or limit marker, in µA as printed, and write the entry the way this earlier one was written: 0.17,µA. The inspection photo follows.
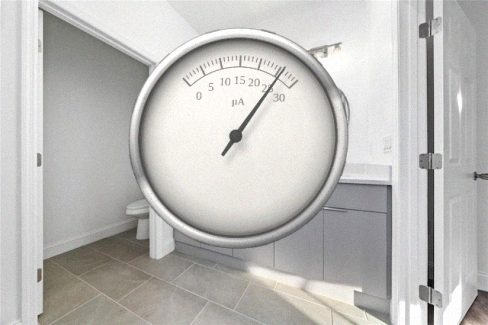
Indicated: 26,µA
